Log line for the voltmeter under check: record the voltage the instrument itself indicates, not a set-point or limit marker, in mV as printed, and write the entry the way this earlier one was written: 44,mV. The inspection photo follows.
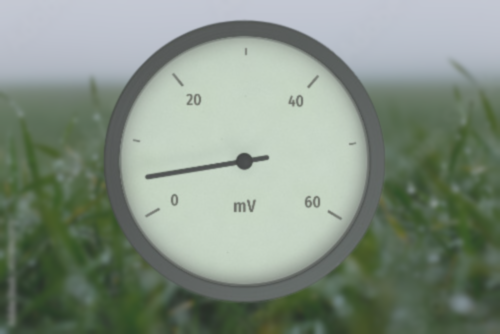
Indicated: 5,mV
